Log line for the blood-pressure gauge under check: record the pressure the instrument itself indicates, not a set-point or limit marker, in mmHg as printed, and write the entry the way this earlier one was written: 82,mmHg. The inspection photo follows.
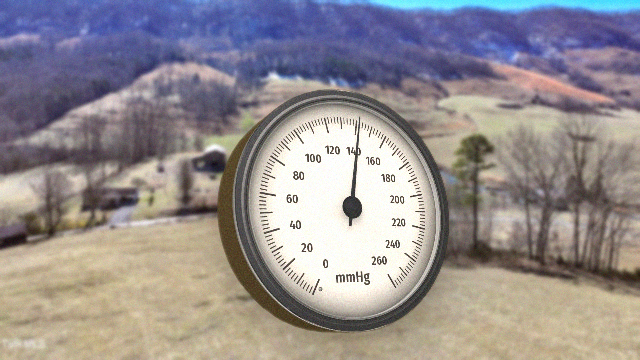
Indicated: 140,mmHg
